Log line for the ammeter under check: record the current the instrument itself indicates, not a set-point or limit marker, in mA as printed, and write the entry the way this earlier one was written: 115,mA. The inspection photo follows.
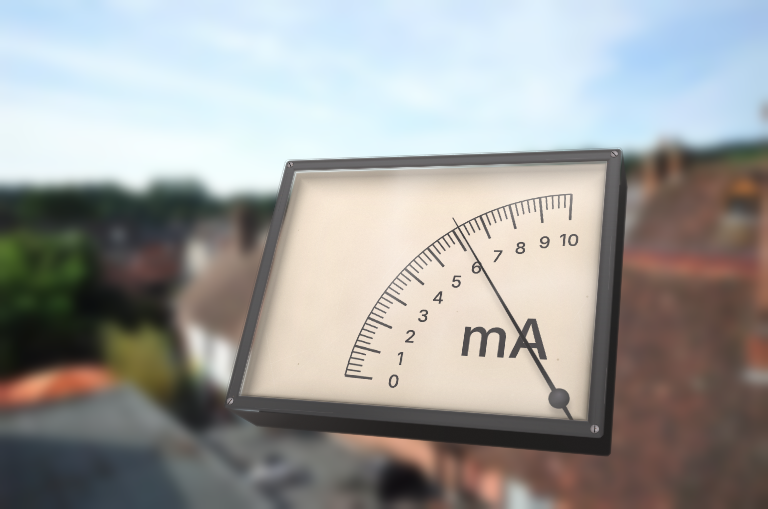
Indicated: 6.2,mA
